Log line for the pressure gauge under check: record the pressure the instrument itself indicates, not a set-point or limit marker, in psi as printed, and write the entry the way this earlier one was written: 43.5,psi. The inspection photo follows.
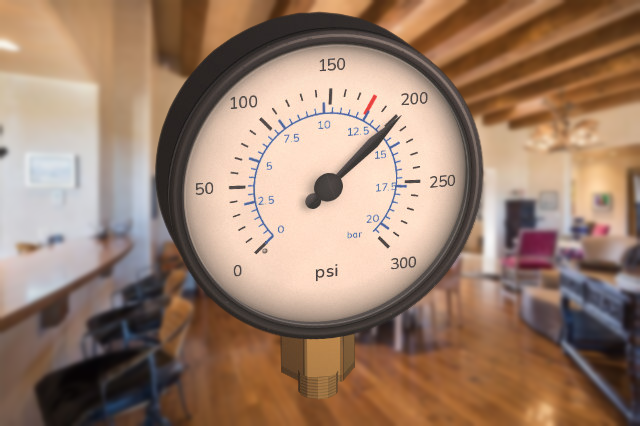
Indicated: 200,psi
